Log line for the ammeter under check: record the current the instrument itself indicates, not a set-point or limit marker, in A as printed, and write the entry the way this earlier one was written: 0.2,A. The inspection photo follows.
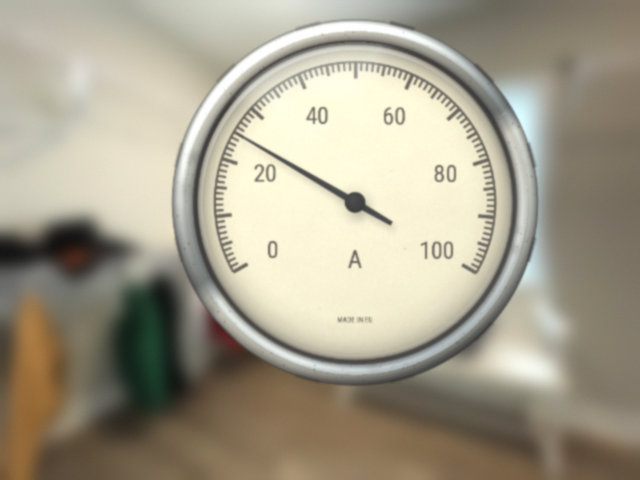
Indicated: 25,A
